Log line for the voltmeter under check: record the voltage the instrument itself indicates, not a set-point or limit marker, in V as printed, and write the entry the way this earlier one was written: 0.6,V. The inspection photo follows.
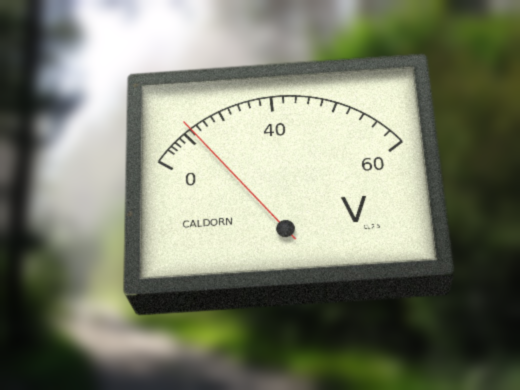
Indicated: 22,V
